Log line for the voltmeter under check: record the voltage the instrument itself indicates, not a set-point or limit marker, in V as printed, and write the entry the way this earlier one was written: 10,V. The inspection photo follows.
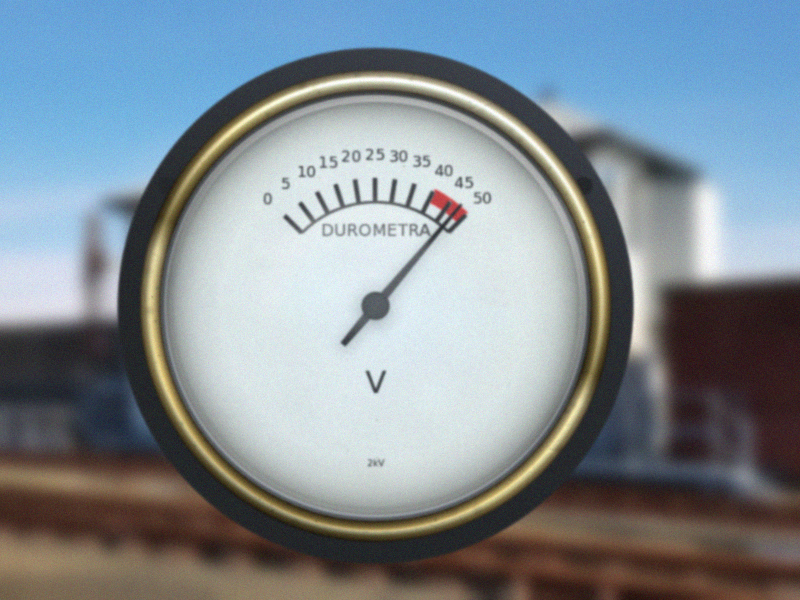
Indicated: 47.5,V
